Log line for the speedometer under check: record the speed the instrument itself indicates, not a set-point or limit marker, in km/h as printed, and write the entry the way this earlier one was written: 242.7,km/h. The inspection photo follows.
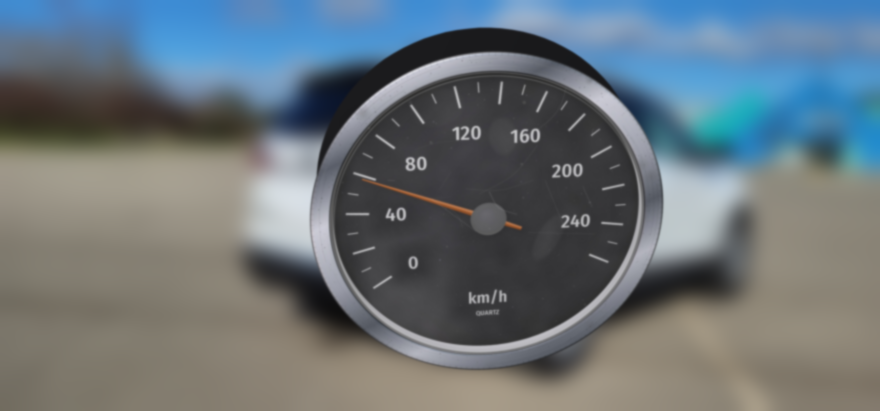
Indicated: 60,km/h
